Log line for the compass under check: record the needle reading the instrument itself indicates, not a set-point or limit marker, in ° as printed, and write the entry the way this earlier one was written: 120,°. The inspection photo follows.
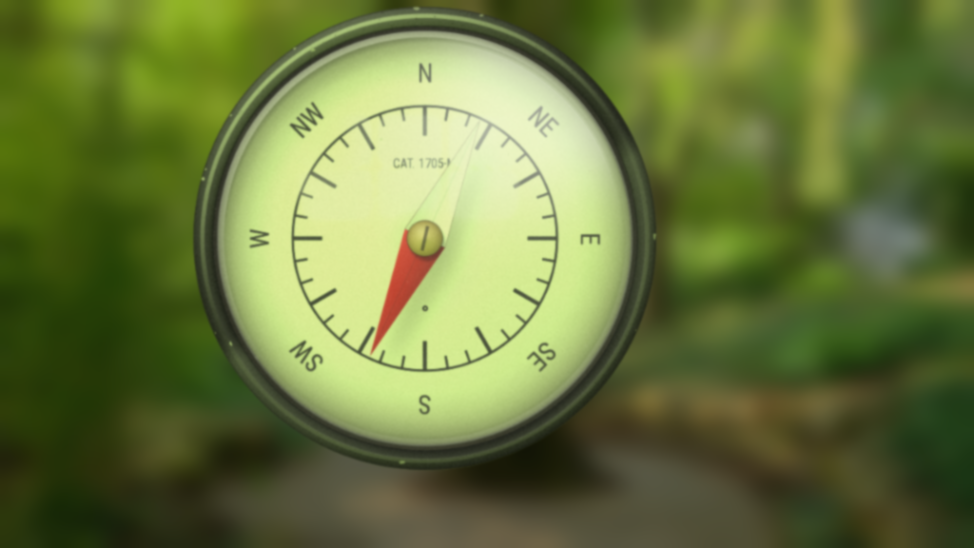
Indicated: 205,°
